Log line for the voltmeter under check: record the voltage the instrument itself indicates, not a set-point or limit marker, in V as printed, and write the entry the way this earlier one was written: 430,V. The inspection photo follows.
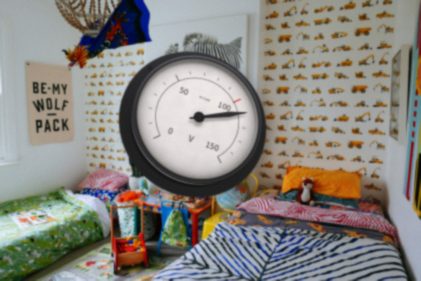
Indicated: 110,V
